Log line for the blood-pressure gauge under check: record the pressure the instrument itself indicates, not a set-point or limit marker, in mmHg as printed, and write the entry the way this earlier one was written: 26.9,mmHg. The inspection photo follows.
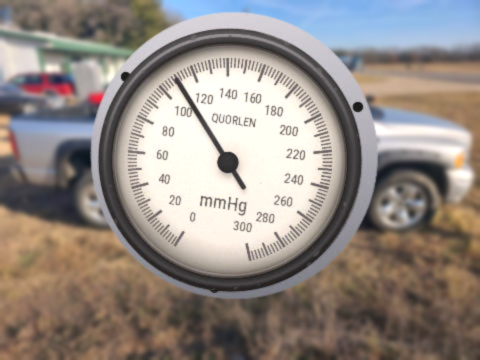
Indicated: 110,mmHg
